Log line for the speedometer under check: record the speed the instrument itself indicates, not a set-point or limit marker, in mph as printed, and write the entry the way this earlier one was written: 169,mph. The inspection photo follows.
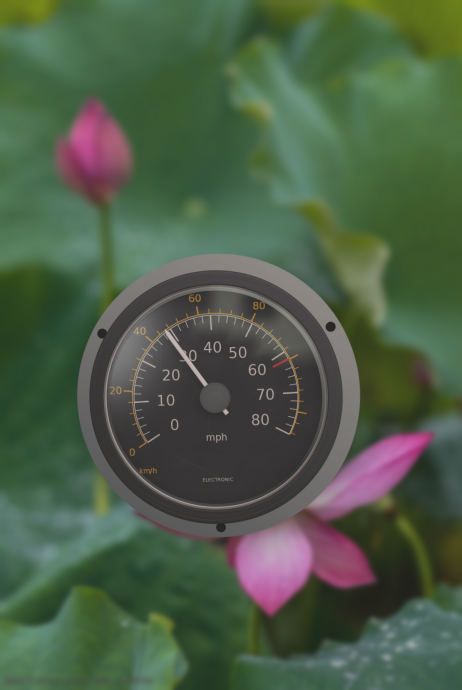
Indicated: 29,mph
